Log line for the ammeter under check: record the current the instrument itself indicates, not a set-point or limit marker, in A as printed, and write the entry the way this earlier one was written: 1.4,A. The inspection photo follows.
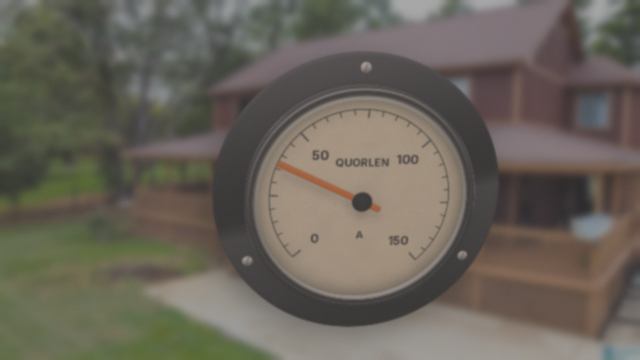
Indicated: 37.5,A
